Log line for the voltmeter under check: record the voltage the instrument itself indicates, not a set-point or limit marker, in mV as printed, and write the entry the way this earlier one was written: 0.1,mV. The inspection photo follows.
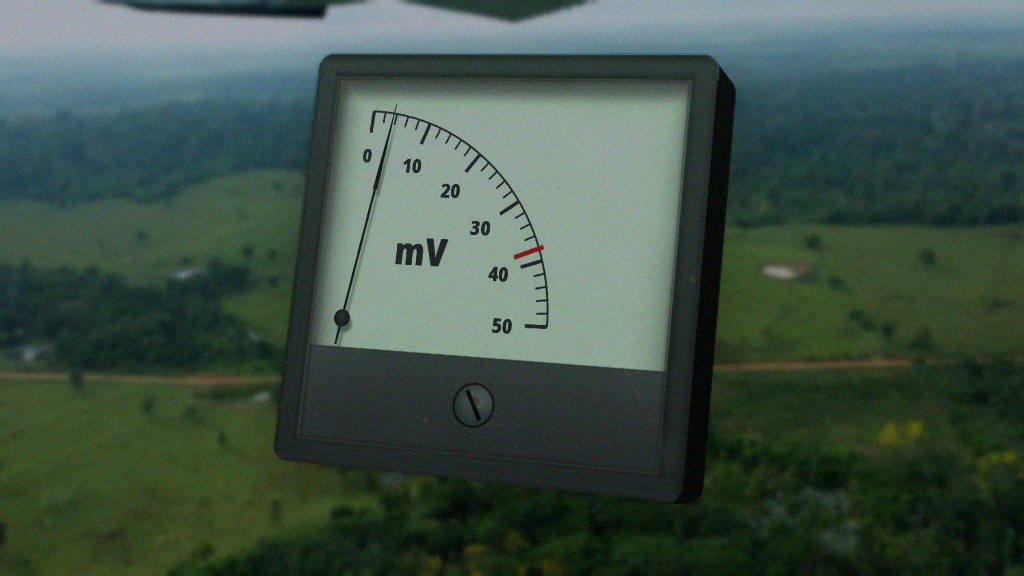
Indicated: 4,mV
